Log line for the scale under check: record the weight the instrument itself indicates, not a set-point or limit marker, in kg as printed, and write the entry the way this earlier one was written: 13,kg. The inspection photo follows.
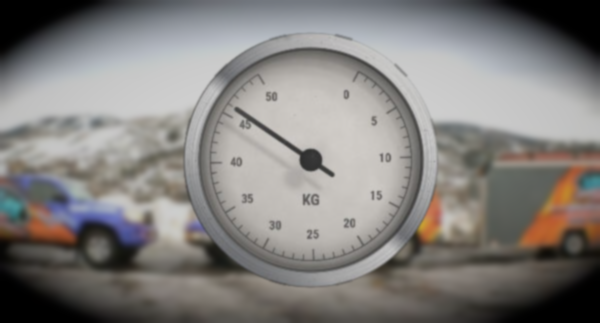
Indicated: 46,kg
